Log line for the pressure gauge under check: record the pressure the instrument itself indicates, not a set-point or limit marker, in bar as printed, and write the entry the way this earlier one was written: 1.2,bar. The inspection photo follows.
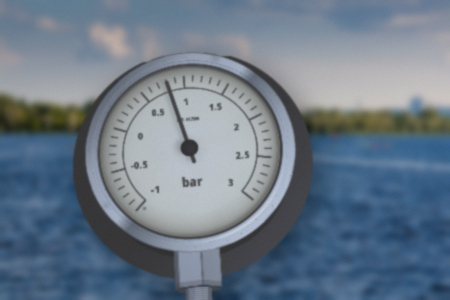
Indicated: 0.8,bar
